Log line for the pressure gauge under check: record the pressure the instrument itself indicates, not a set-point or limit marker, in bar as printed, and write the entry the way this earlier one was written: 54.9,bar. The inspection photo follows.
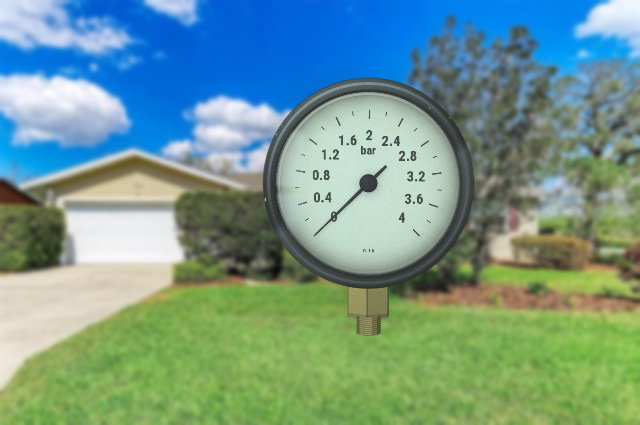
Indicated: 0,bar
